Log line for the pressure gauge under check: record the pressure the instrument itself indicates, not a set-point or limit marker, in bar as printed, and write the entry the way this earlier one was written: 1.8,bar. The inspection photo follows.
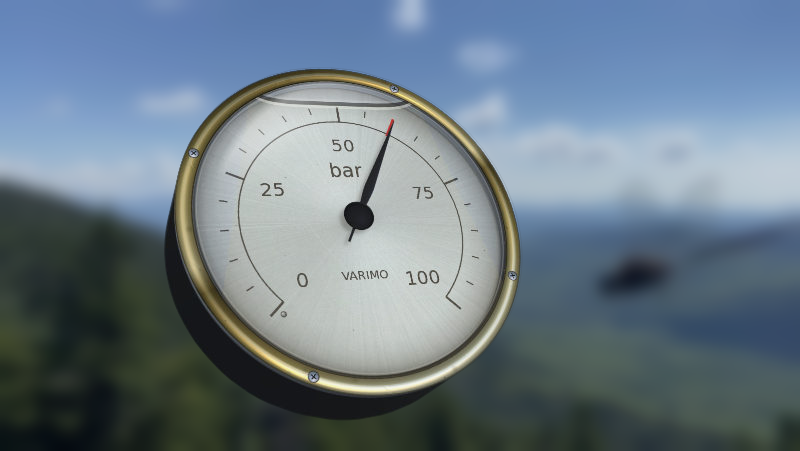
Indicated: 60,bar
